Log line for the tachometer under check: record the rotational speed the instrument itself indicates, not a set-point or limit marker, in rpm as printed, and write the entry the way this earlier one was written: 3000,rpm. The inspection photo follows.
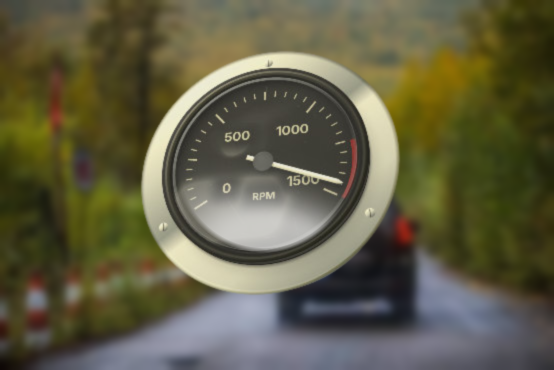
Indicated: 1450,rpm
